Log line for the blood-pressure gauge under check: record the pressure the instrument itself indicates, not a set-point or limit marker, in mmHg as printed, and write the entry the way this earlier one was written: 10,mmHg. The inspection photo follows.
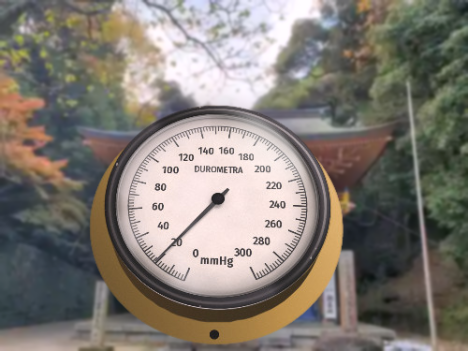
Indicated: 20,mmHg
